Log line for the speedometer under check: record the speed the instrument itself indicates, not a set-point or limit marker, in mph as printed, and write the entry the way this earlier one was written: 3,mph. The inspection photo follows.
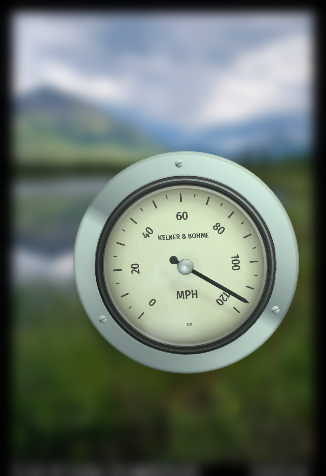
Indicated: 115,mph
